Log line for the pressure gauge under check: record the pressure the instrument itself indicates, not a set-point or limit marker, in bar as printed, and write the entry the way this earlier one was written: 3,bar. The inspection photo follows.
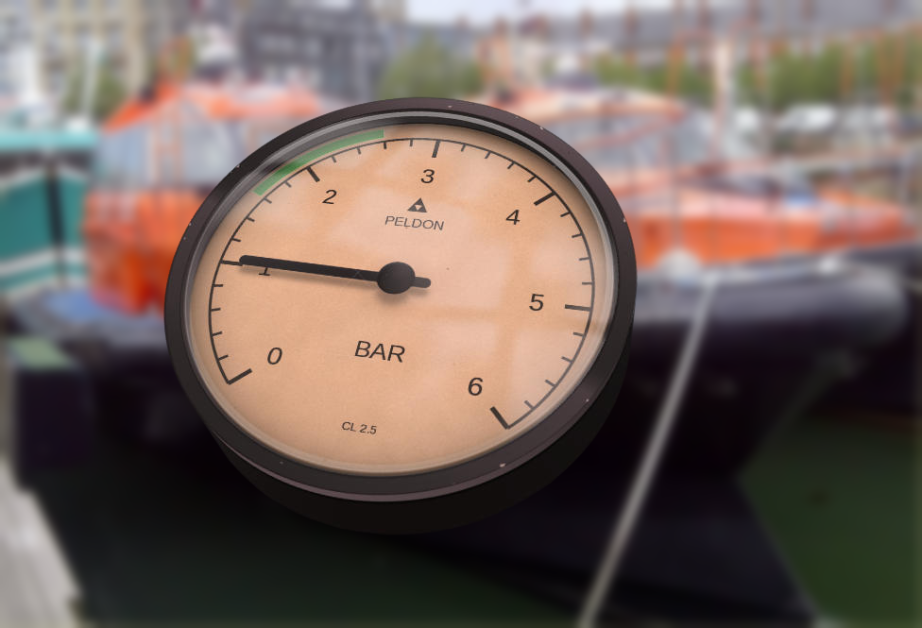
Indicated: 1,bar
